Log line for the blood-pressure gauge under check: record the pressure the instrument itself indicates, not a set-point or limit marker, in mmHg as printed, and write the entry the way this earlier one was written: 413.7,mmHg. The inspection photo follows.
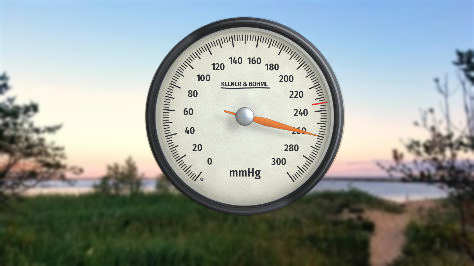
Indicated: 260,mmHg
